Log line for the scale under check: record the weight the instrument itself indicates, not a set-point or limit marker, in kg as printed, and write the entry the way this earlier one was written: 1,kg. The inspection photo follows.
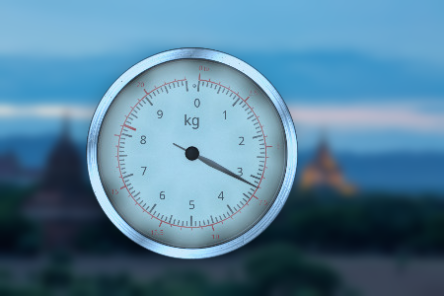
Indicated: 3.2,kg
